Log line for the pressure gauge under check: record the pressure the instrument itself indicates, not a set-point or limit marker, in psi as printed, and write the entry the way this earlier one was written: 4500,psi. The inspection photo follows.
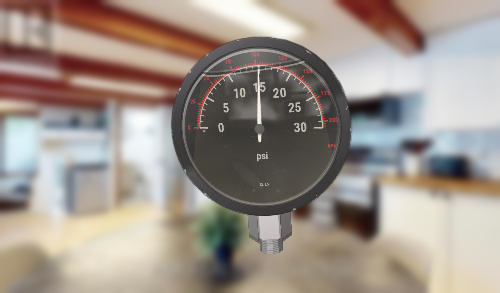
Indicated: 15,psi
